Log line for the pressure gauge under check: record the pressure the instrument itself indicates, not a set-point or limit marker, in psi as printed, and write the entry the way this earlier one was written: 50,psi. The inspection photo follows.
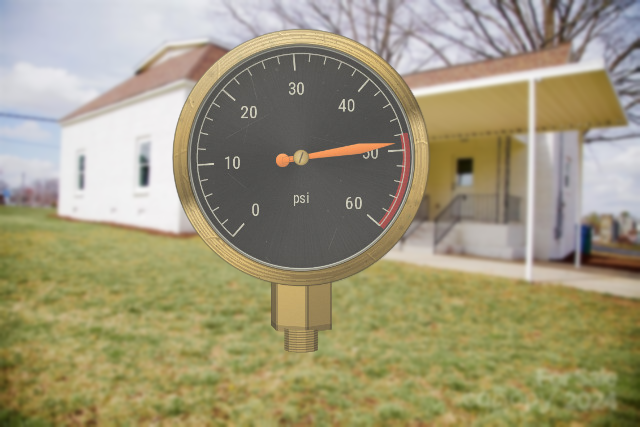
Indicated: 49,psi
